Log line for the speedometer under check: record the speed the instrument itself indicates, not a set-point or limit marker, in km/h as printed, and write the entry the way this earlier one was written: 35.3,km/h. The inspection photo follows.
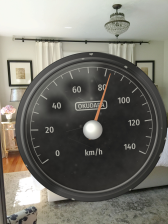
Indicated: 82.5,km/h
